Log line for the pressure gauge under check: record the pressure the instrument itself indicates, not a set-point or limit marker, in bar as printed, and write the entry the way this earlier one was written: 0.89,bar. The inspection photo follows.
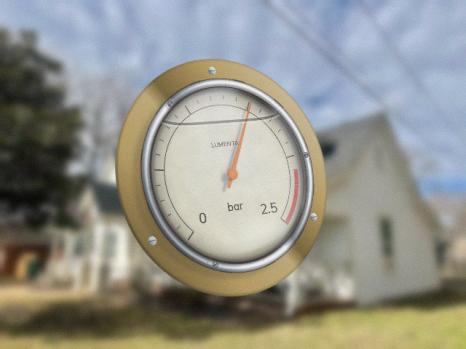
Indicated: 1.5,bar
